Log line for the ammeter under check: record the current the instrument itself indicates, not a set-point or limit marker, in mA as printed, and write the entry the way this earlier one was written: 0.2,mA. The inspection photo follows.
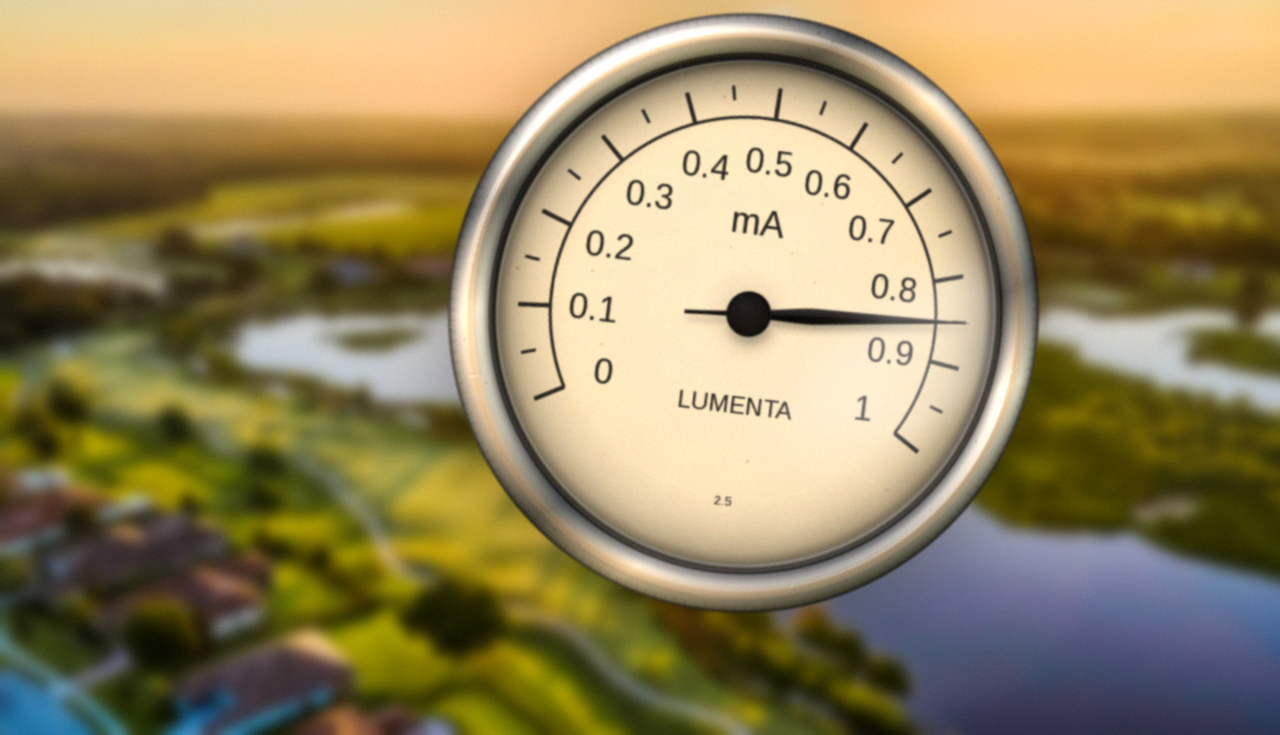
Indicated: 0.85,mA
